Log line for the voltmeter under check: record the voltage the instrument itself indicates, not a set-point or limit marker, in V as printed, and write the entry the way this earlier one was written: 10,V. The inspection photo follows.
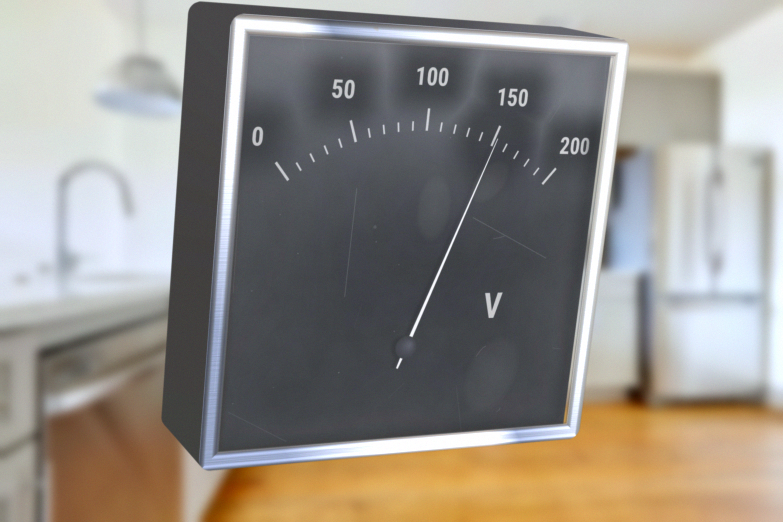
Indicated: 150,V
